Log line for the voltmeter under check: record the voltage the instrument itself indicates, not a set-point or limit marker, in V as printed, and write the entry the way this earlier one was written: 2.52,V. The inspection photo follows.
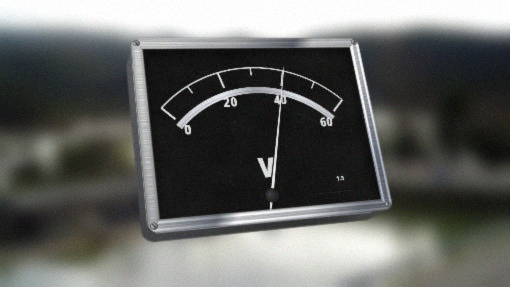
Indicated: 40,V
